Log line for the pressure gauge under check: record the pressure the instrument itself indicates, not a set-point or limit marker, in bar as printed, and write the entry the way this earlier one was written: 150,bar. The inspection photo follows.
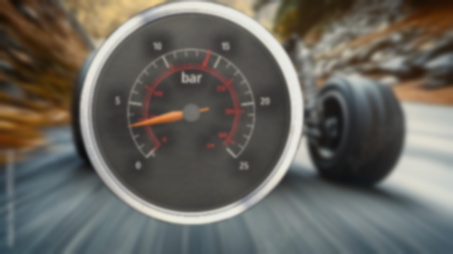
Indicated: 3,bar
